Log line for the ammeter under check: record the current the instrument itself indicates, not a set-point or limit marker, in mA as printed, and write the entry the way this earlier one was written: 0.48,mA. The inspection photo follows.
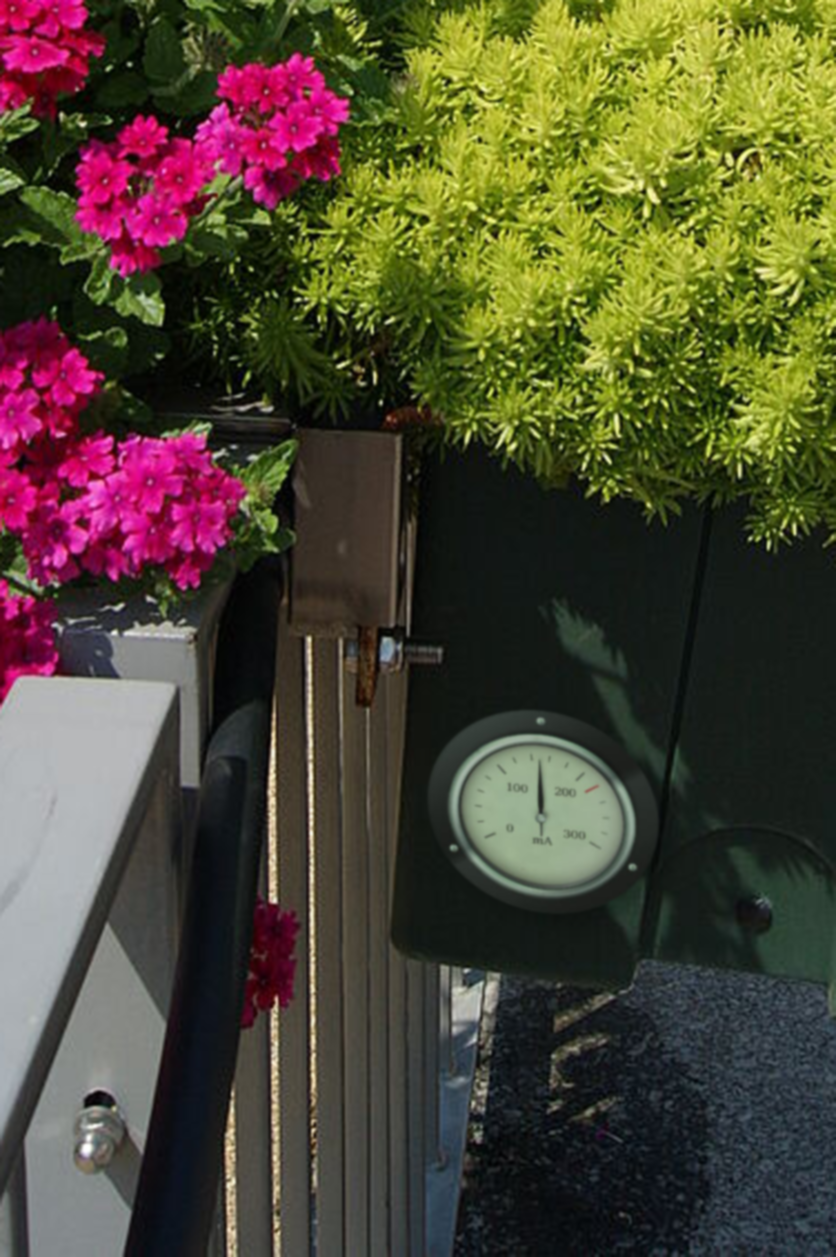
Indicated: 150,mA
